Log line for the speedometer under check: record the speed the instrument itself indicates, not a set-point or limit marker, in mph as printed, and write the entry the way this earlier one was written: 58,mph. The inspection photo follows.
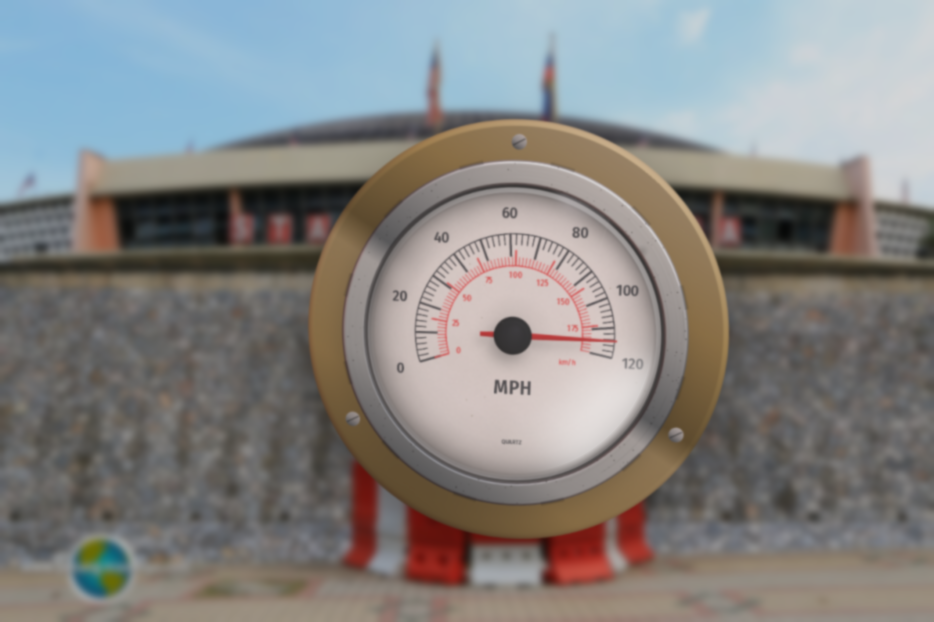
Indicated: 114,mph
